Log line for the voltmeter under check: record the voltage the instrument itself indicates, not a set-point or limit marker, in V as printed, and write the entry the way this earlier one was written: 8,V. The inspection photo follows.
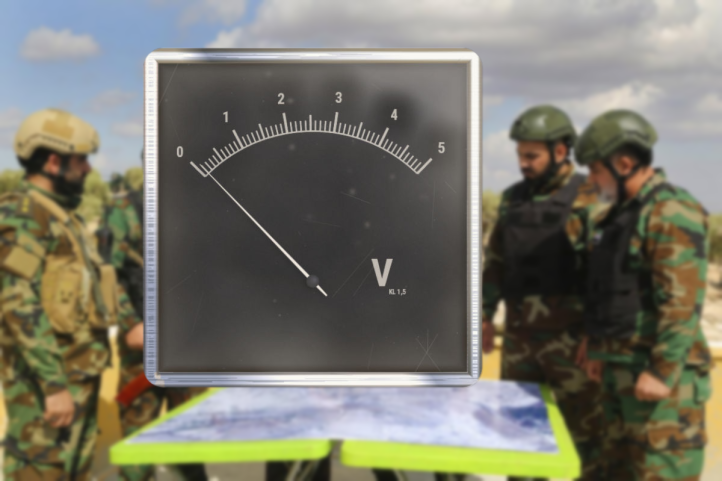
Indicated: 0.1,V
